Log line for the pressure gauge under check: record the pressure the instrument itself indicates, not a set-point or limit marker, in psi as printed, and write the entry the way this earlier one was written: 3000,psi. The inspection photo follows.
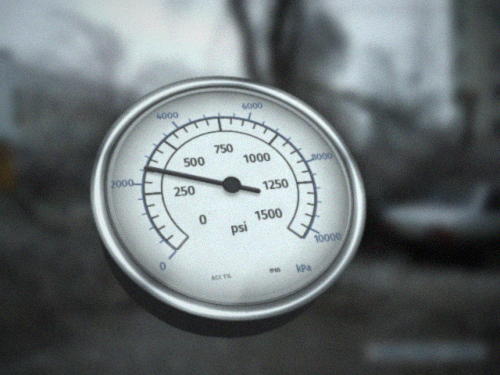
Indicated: 350,psi
